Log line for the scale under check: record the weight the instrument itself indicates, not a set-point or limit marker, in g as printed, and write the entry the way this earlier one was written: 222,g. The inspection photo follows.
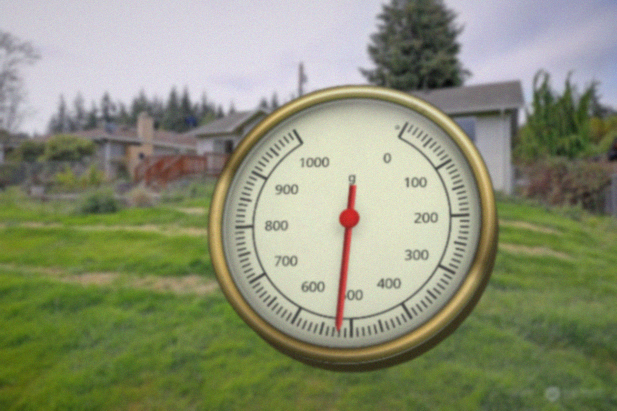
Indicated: 520,g
